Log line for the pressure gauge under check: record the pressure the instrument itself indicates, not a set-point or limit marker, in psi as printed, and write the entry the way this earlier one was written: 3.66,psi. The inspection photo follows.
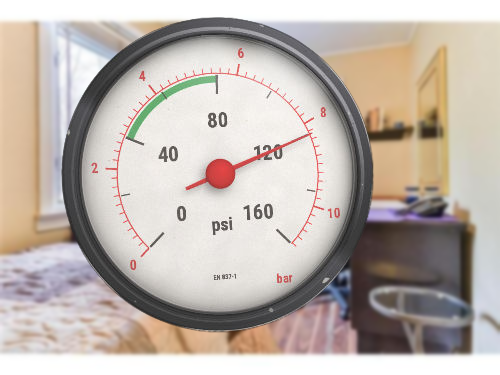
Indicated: 120,psi
